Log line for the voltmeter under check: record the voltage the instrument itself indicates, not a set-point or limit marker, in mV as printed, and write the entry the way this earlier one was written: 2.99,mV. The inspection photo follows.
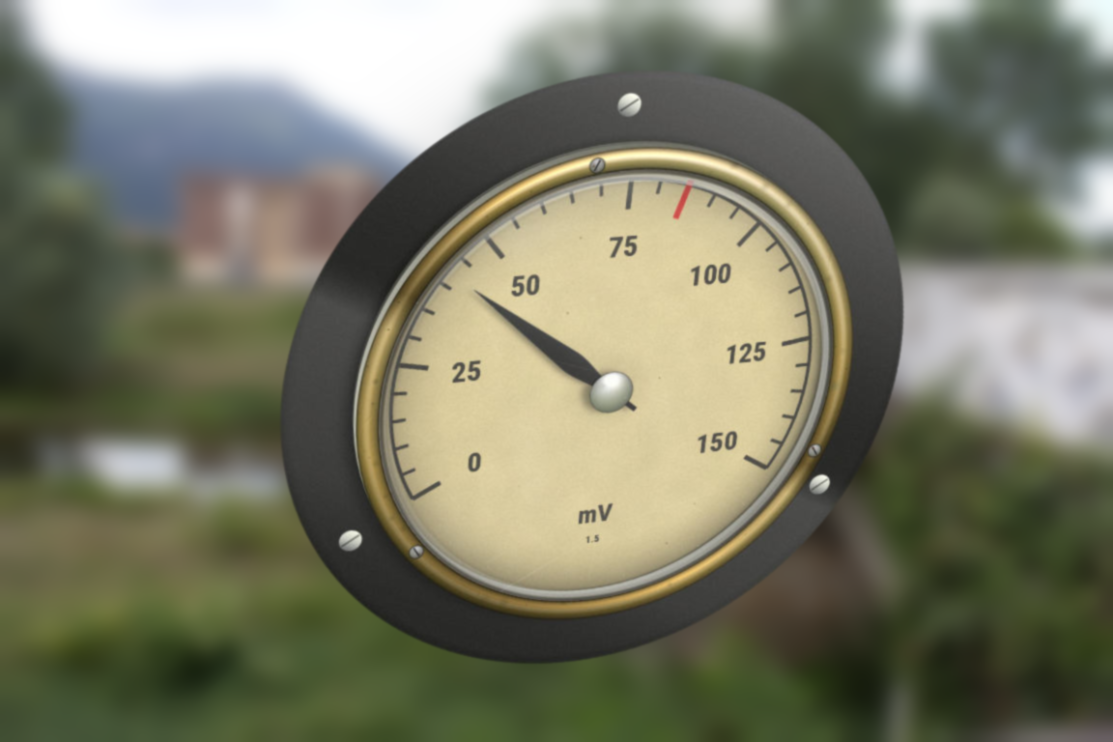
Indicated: 42.5,mV
